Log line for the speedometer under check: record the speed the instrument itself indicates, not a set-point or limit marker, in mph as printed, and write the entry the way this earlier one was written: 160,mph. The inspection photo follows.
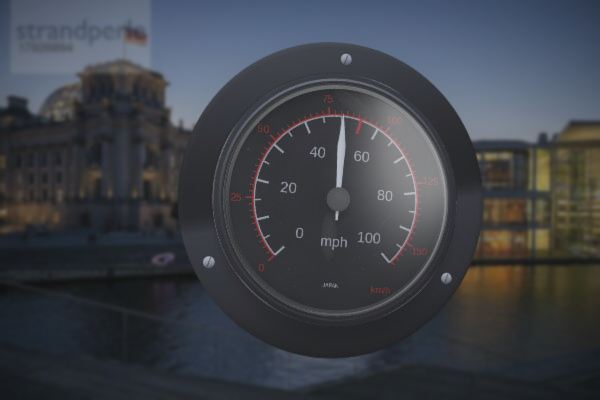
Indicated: 50,mph
